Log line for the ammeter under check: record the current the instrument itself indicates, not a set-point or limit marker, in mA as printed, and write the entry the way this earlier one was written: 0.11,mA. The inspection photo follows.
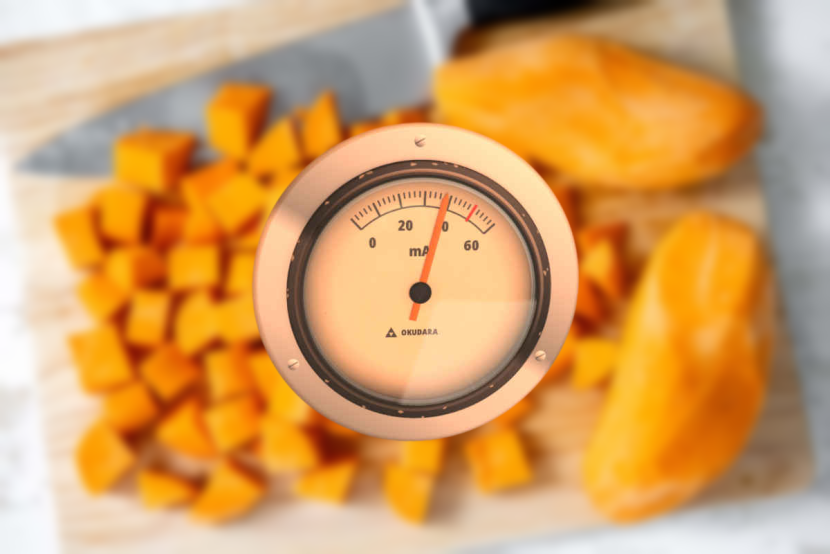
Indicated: 38,mA
